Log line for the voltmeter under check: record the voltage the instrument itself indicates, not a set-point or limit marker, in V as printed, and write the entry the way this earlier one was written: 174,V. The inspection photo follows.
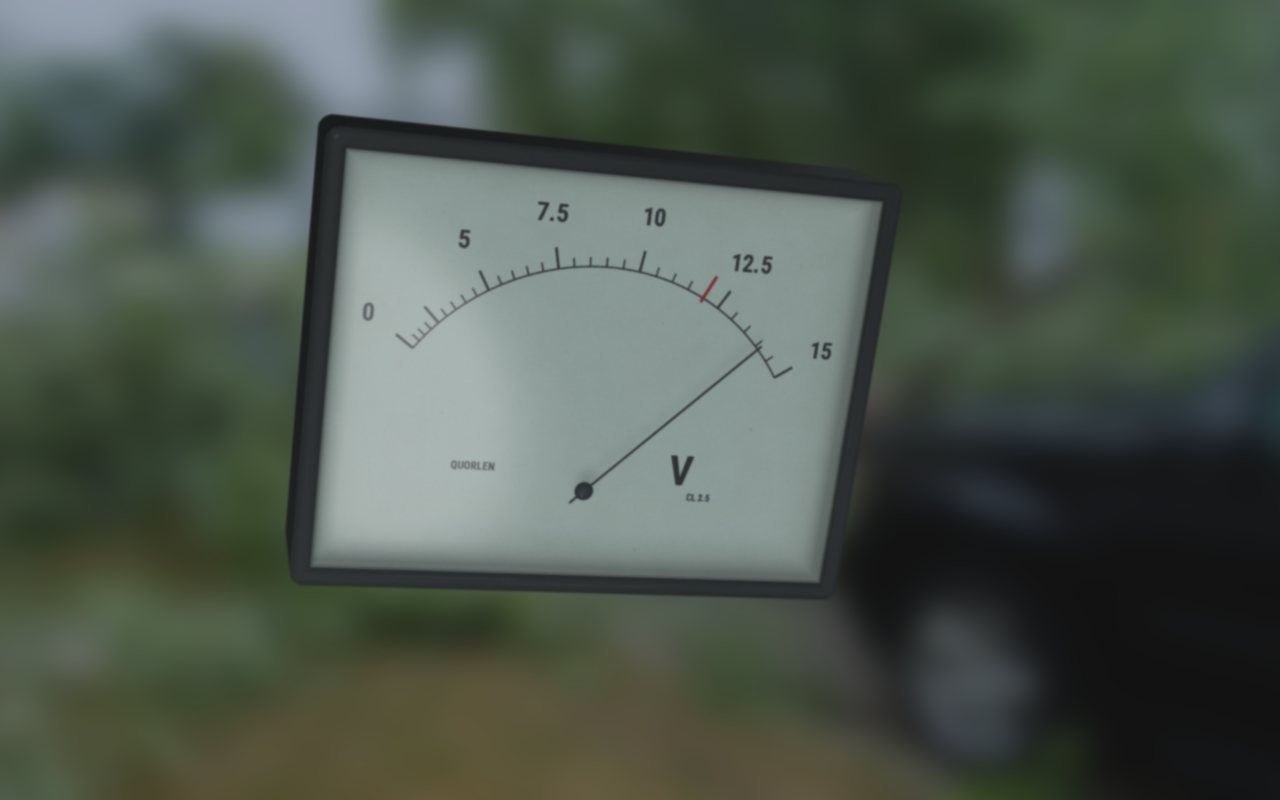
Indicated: 14,V
